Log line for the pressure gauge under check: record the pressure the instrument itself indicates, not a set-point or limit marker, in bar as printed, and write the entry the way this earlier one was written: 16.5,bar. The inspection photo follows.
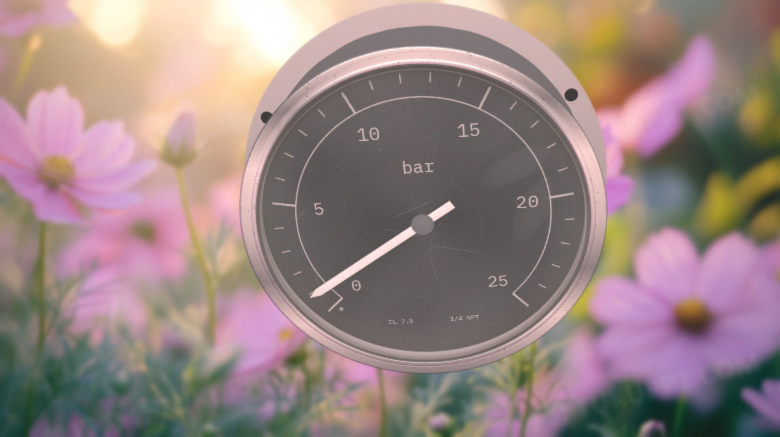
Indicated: 1,bar
